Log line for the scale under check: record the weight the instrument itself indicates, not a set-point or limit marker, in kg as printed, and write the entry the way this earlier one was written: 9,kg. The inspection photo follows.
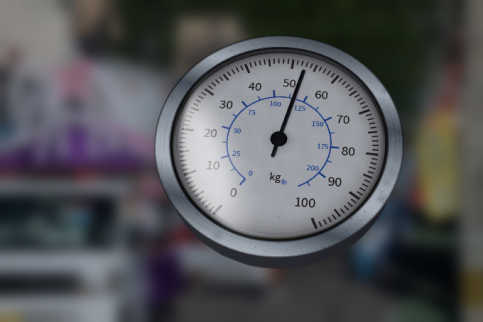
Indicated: 53,kg
